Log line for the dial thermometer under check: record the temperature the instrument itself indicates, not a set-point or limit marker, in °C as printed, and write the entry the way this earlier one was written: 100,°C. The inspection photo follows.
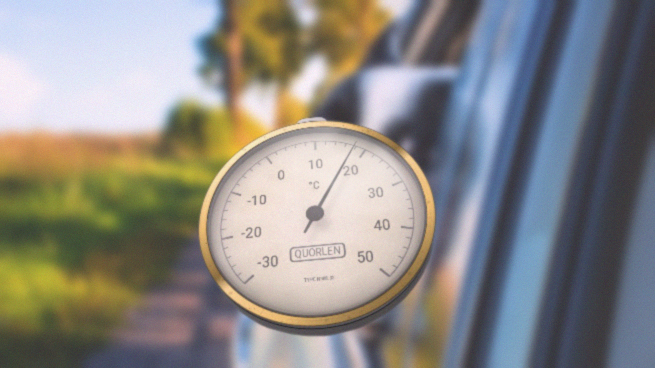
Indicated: 18,°C
